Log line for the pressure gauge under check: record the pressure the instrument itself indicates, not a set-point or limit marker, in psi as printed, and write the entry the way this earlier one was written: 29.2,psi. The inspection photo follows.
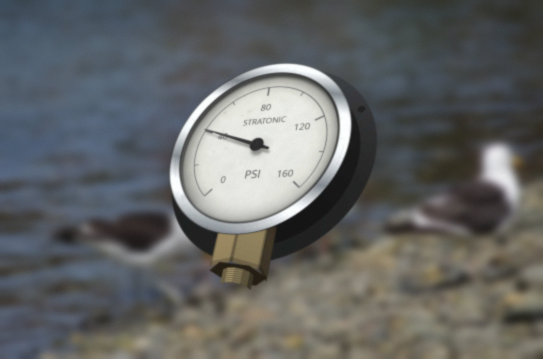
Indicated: 40,psi
